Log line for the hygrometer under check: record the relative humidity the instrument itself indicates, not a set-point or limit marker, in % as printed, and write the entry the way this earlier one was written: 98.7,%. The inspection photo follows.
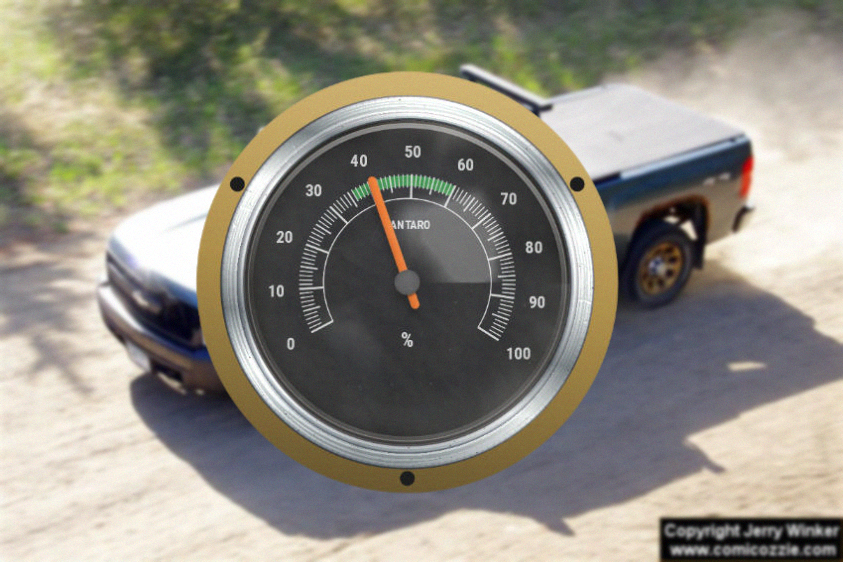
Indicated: 41,%
